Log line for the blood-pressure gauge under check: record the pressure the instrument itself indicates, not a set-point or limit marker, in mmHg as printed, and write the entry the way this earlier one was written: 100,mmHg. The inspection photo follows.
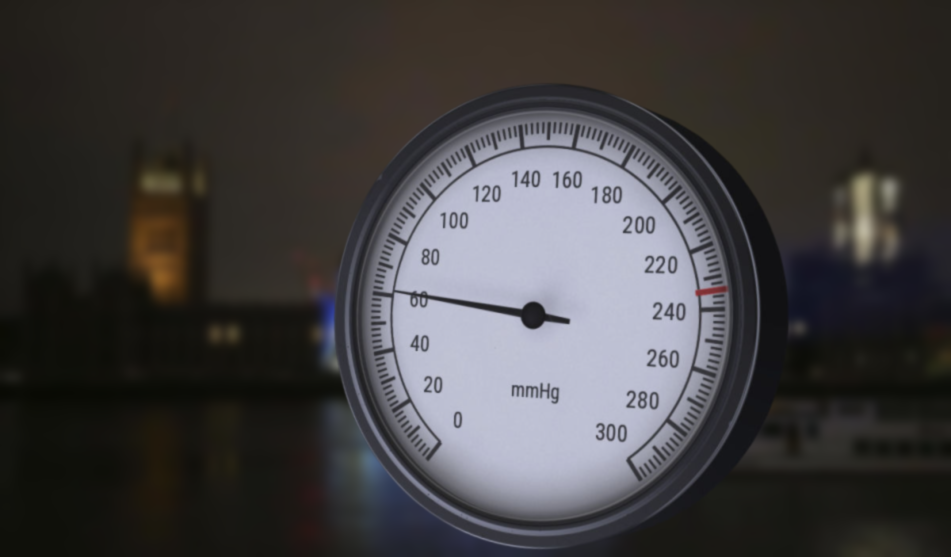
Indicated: 62,mmHg
